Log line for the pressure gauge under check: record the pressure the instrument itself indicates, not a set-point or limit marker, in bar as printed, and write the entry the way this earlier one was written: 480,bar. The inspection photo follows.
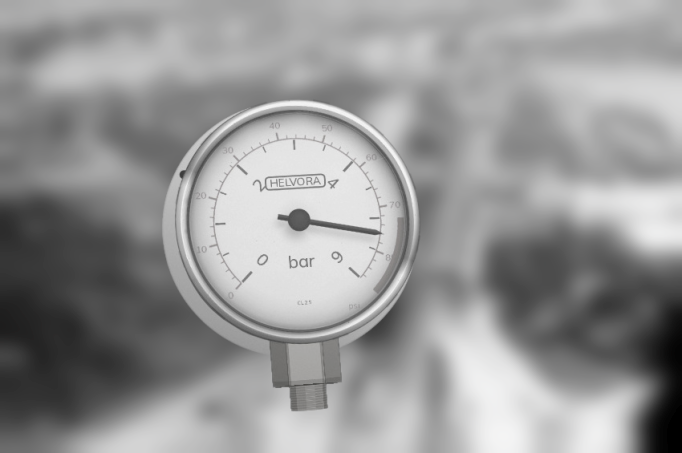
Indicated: 5.25,bar
